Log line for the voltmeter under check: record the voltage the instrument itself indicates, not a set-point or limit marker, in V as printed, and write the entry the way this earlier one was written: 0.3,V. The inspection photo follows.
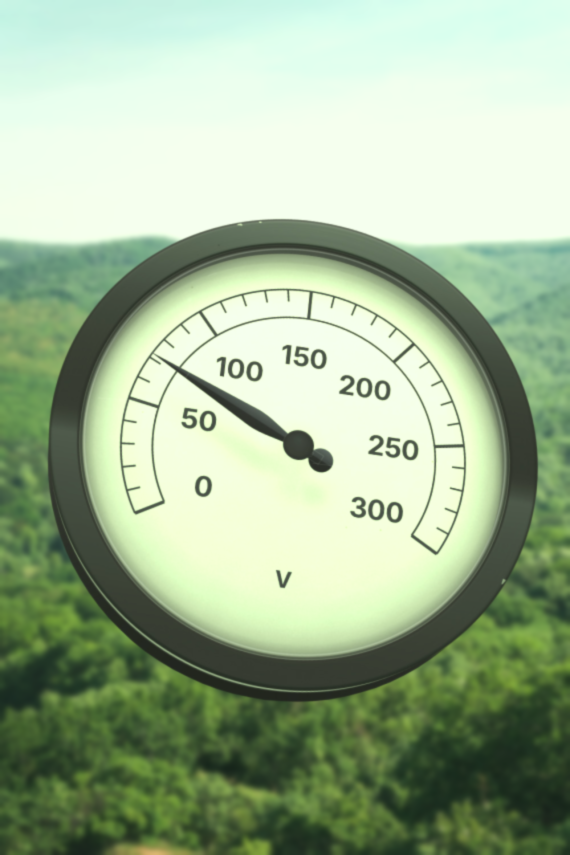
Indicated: 70,V
